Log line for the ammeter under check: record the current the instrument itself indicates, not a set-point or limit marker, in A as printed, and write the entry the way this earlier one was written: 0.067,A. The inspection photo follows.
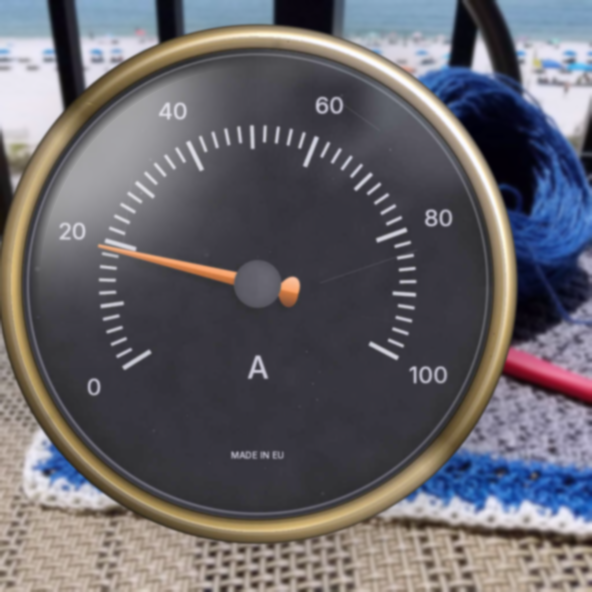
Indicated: 19,A
